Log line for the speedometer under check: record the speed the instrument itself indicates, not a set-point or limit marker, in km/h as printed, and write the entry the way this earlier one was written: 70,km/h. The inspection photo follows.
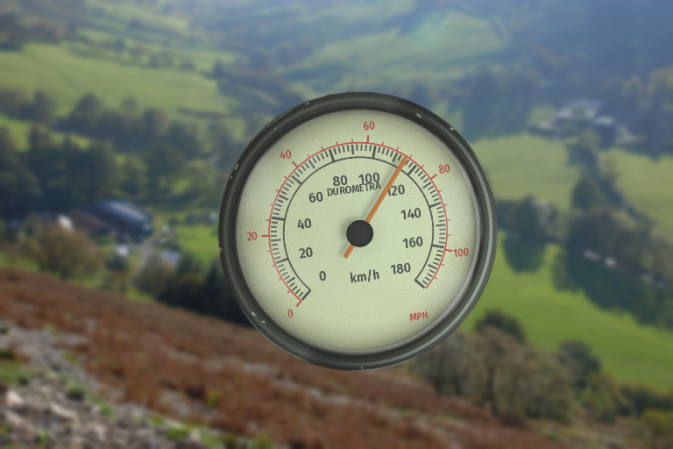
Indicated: 114,km/h
